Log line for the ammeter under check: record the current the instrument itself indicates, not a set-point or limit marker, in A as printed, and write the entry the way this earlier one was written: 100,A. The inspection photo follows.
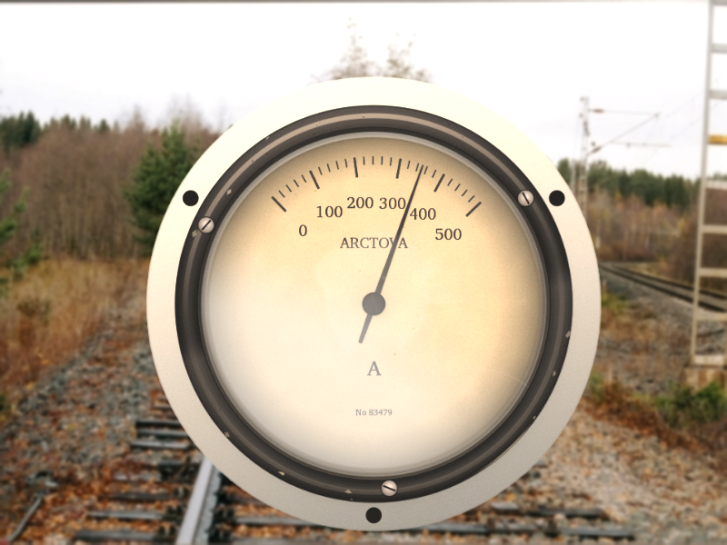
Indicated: 350,A
